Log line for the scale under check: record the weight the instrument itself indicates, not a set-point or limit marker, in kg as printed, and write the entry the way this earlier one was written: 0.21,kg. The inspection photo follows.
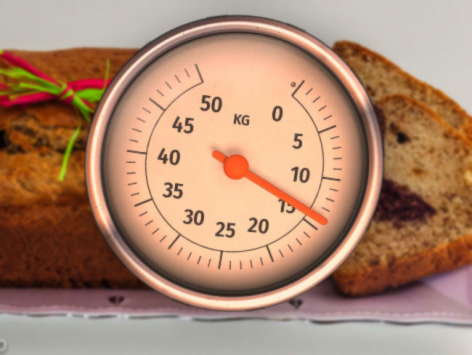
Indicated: 14,kg
